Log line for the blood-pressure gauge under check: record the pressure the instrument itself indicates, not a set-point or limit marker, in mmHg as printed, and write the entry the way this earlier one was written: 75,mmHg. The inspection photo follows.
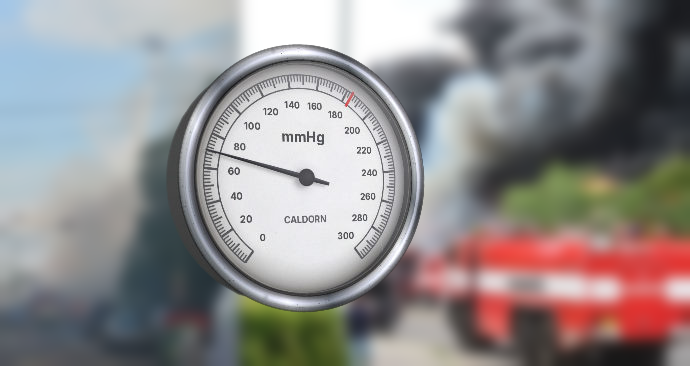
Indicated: 70,mmHg
